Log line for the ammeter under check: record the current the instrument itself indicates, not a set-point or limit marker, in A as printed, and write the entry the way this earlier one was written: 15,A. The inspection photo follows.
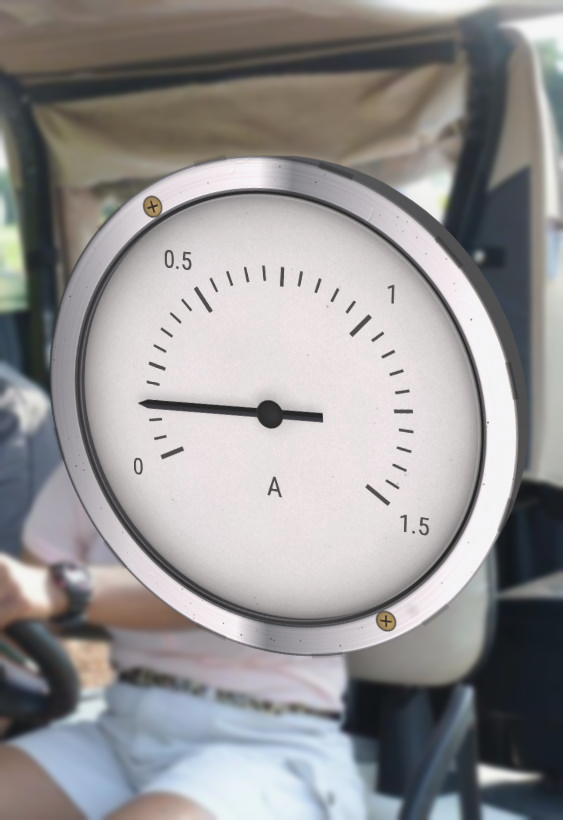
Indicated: 0.15,A
